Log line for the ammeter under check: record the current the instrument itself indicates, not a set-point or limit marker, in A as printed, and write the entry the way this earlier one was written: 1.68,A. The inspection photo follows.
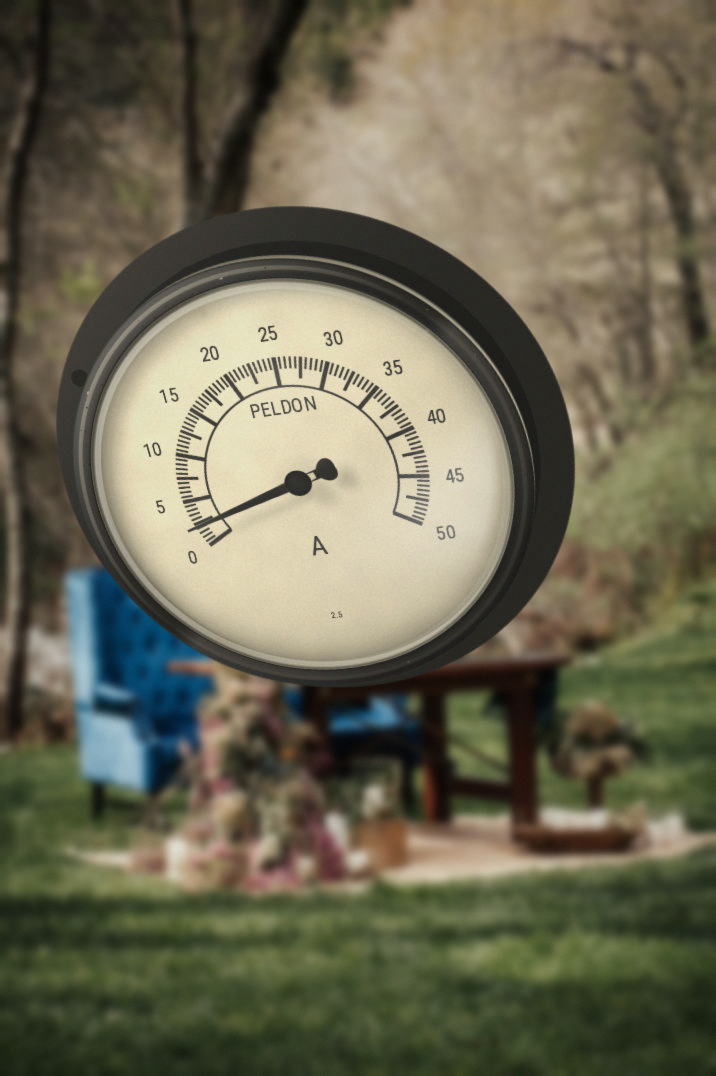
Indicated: 2.5,A
